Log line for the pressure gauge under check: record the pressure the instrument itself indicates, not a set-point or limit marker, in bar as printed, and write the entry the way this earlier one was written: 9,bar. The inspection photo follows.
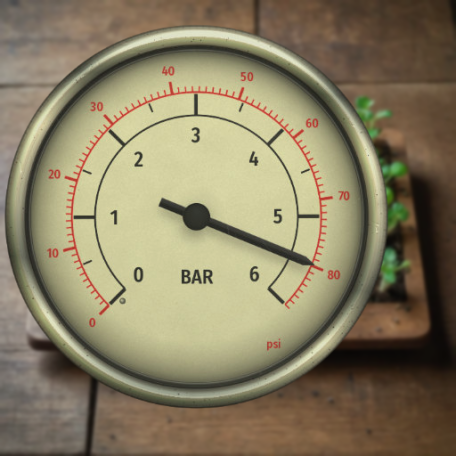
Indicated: 5.5,bar
